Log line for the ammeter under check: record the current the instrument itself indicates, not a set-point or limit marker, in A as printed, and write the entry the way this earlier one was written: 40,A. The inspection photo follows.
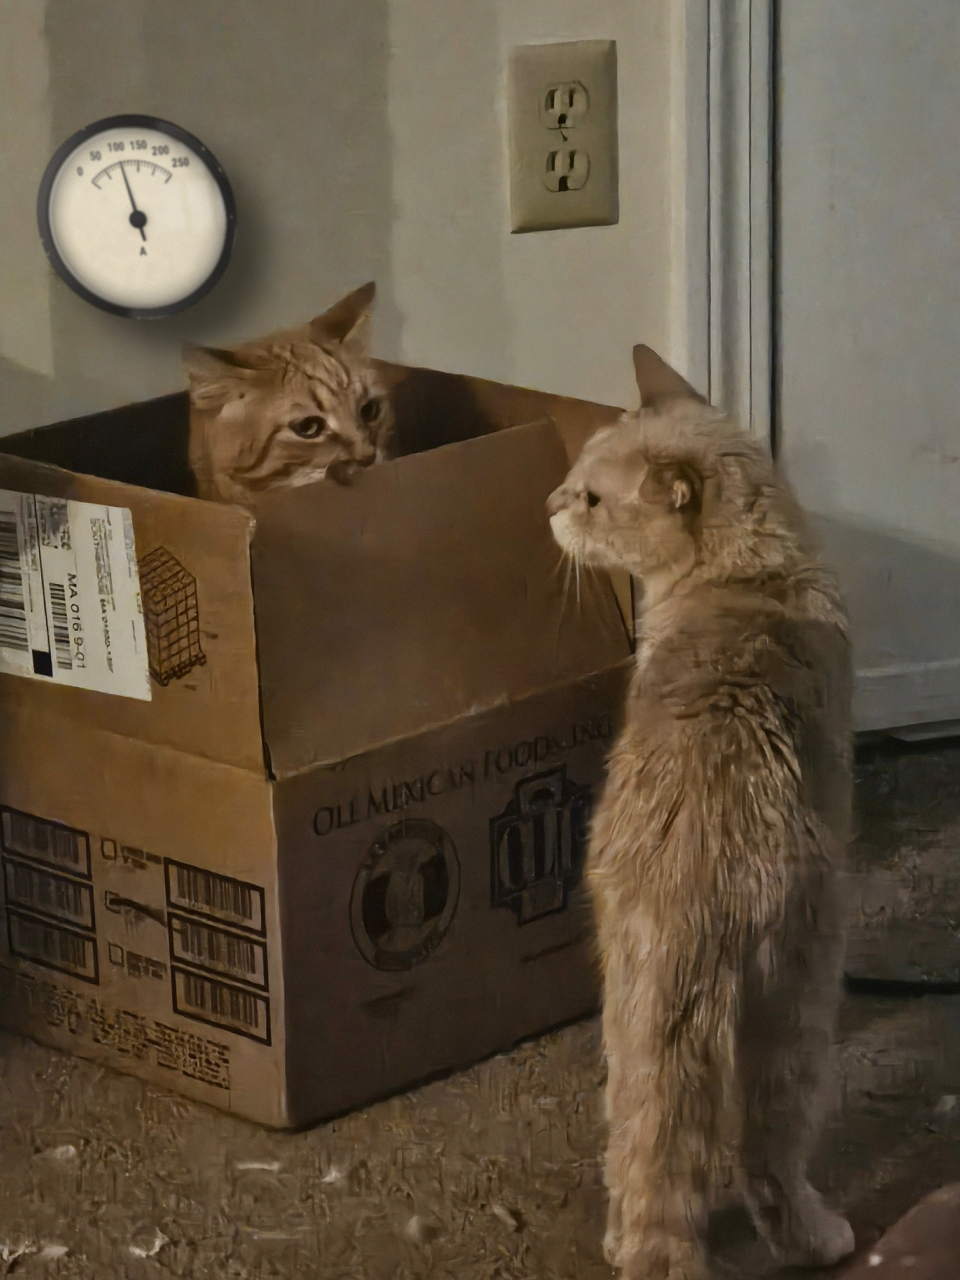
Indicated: 100,A
